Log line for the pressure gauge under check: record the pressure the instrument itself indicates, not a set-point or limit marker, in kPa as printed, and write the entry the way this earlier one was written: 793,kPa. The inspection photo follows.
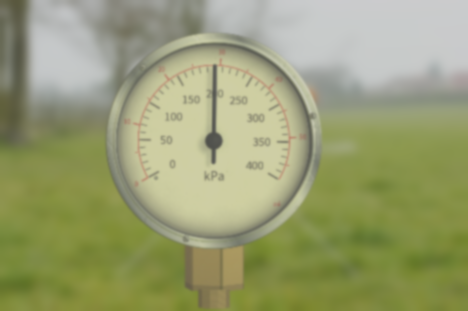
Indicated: 200,kPa
